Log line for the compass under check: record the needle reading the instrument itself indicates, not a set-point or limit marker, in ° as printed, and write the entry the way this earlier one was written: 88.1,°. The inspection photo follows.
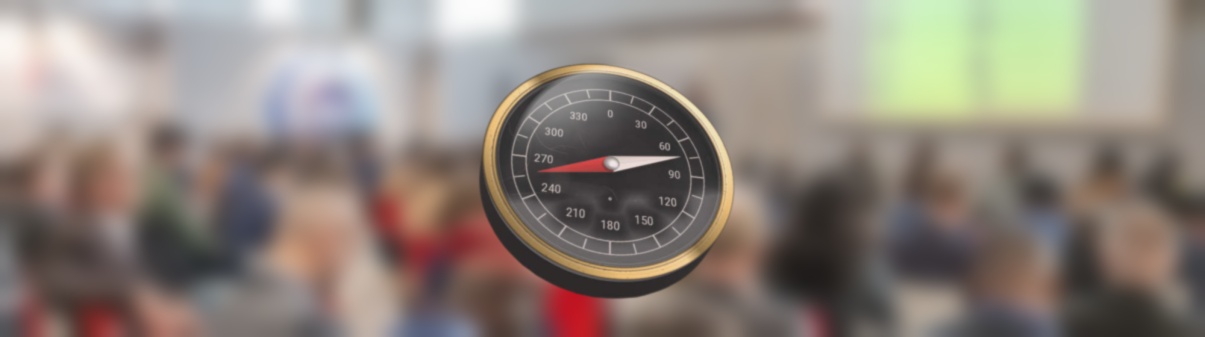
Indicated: 255,°
